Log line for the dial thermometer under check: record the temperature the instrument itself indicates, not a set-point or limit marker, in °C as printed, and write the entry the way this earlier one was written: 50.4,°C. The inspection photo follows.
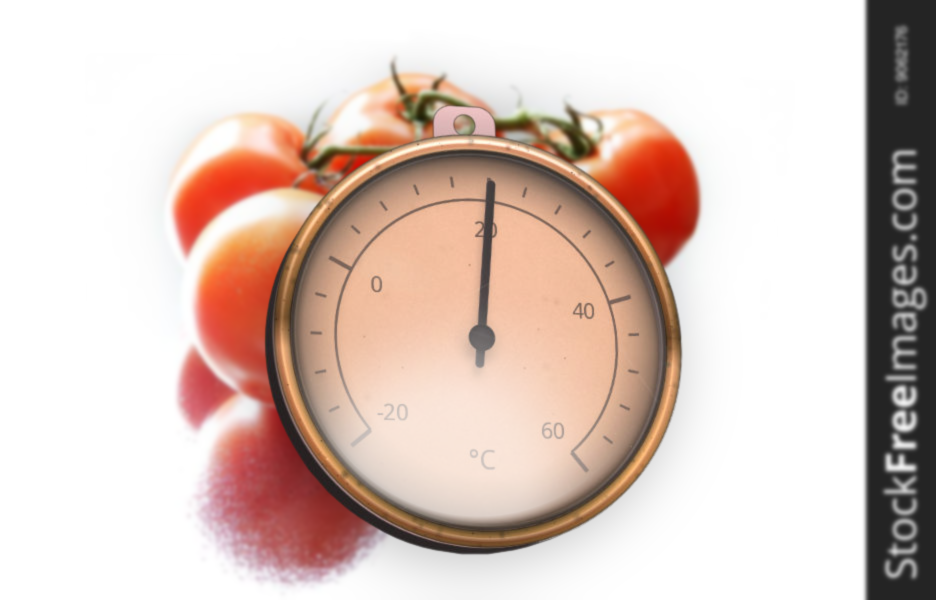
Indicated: 20,°C
